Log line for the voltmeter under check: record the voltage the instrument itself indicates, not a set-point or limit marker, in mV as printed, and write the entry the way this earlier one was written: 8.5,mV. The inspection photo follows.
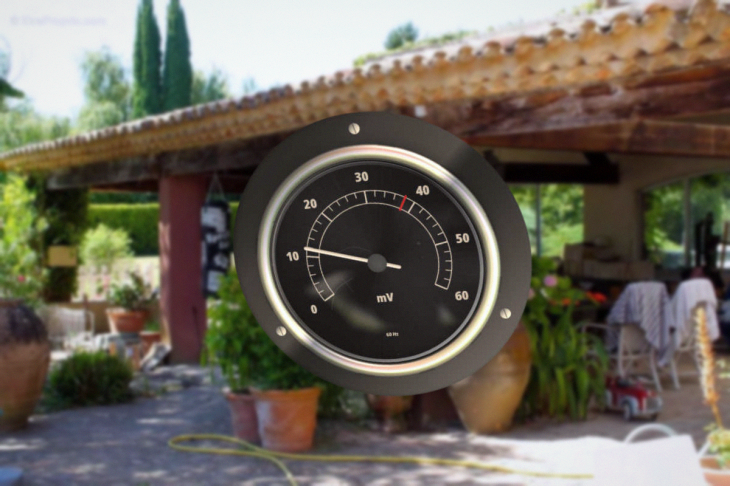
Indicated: 12,mV
